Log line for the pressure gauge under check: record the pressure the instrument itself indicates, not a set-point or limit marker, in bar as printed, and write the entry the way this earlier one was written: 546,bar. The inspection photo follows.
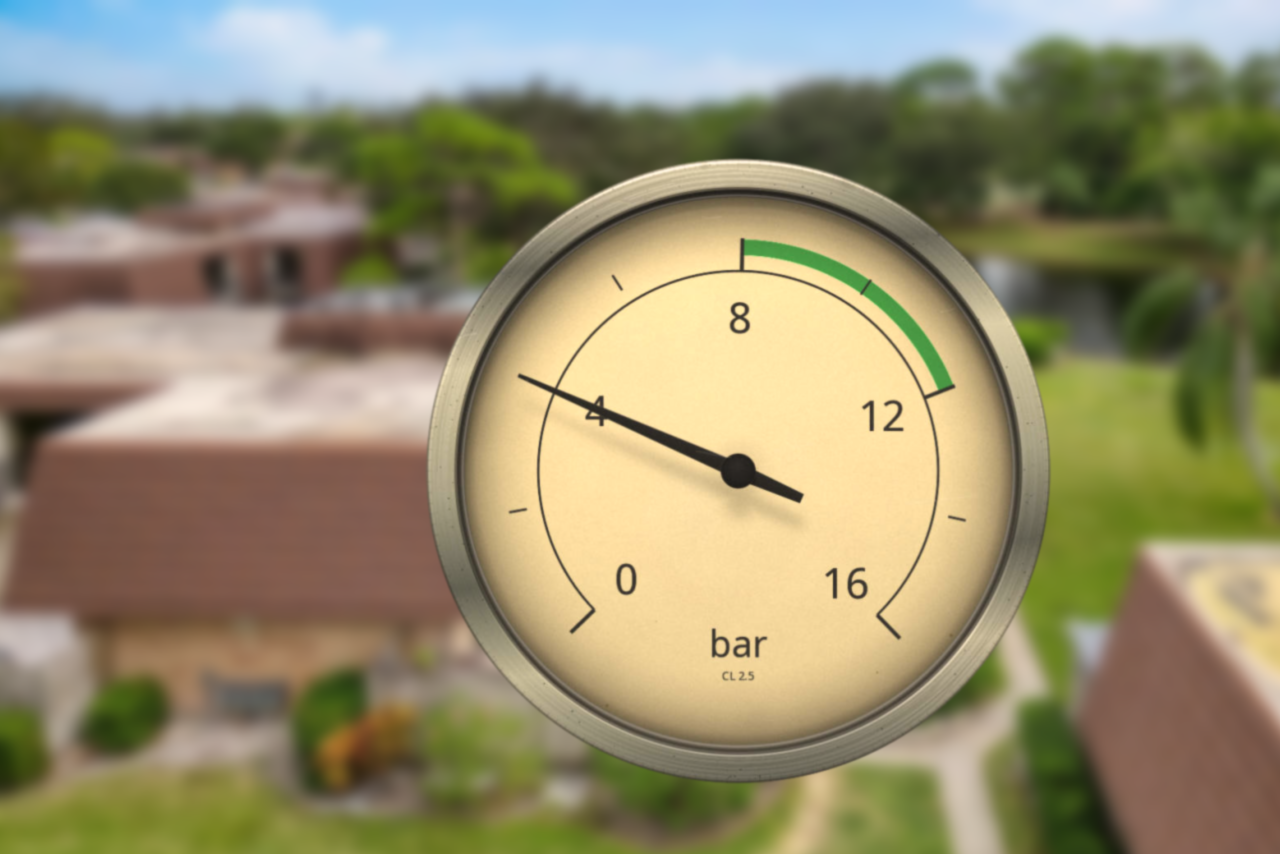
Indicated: 4,bar
